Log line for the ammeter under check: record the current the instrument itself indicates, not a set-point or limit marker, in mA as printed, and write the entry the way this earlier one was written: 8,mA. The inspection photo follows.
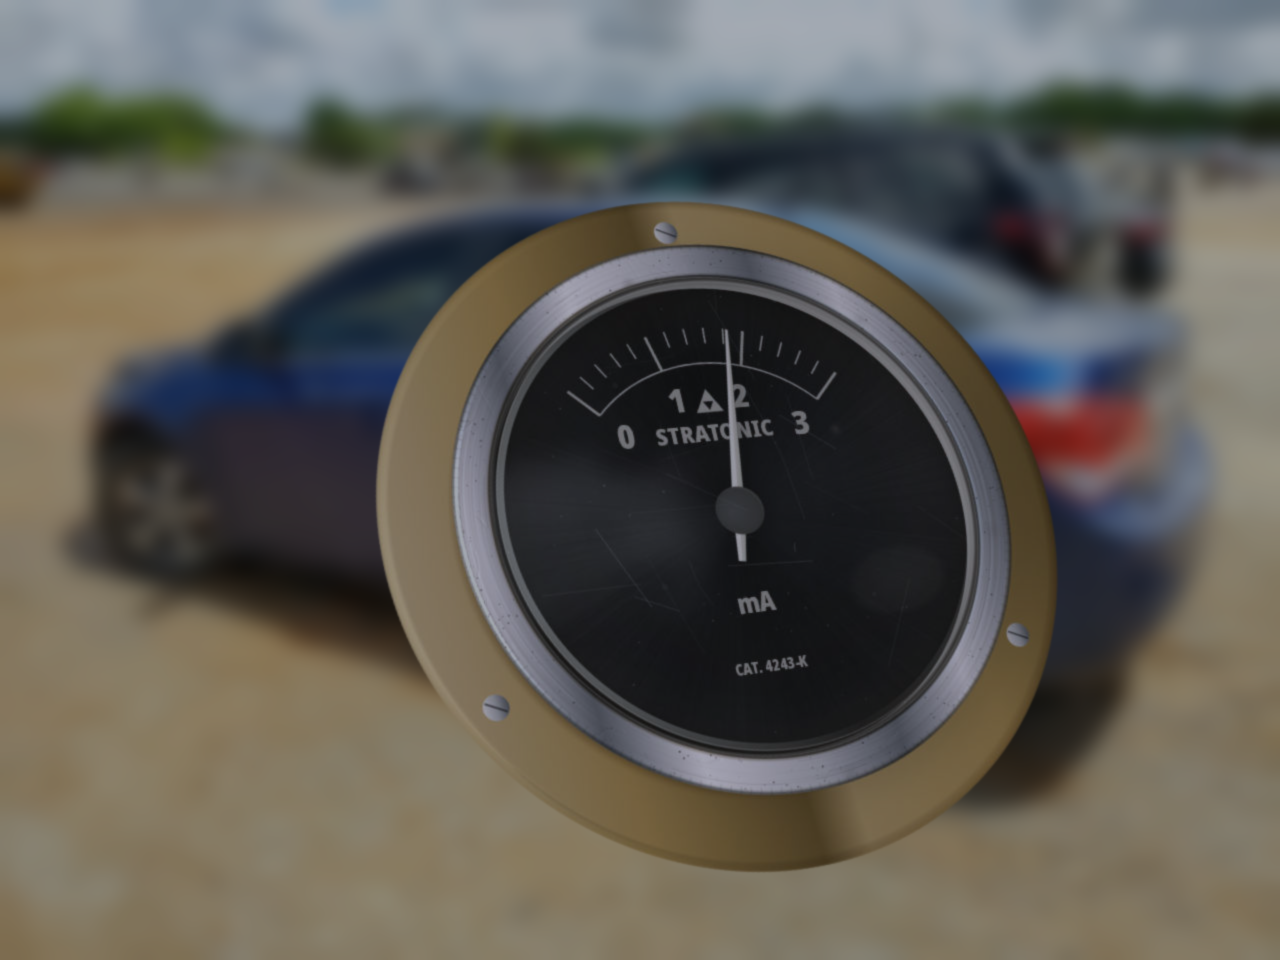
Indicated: 1.8,mA
